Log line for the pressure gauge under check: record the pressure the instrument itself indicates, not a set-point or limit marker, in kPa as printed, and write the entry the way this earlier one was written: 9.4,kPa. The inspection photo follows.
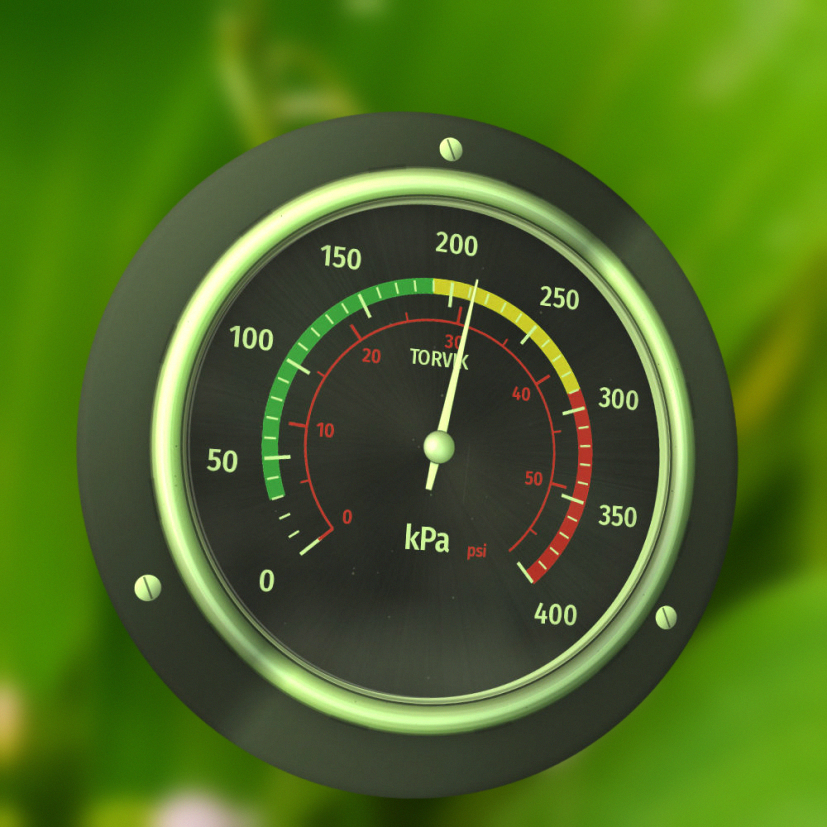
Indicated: 210,kPa
